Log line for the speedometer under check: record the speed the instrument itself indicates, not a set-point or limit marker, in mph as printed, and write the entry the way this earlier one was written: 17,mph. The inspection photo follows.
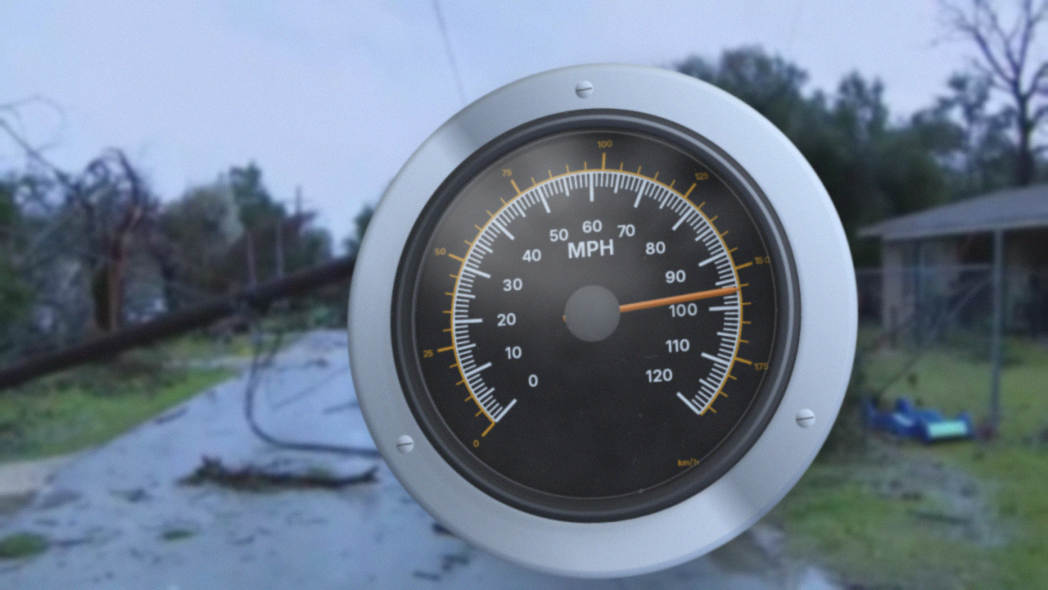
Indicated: 97,mph
